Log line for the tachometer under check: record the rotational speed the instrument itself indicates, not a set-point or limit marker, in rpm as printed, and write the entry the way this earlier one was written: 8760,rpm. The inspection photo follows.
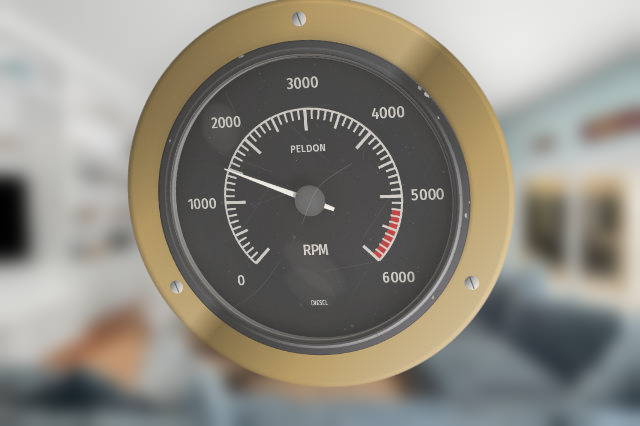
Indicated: 1500,rpm
